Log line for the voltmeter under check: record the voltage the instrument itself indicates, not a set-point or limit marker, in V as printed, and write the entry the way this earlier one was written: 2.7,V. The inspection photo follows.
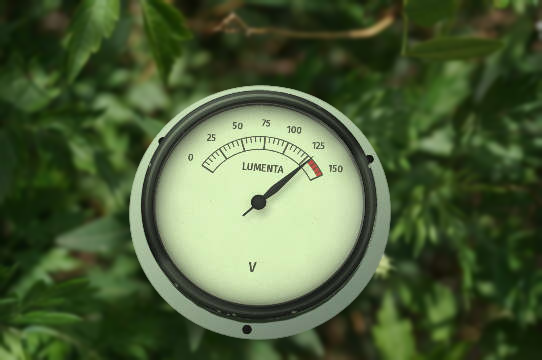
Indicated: 130,V
